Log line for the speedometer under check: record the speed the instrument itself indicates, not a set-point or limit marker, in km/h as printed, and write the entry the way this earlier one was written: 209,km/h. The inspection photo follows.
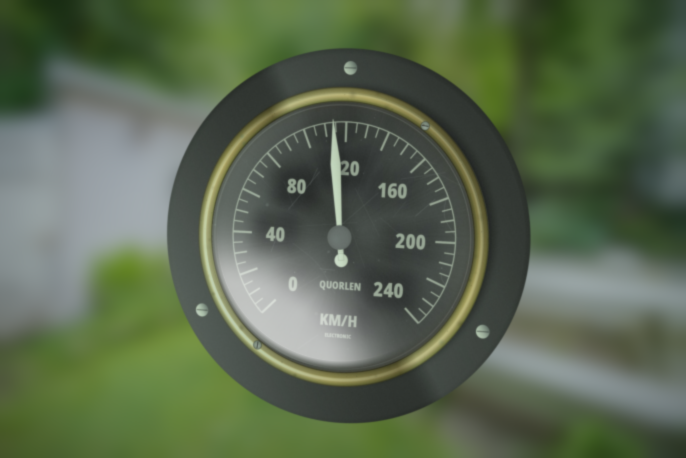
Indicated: 115,km/h
